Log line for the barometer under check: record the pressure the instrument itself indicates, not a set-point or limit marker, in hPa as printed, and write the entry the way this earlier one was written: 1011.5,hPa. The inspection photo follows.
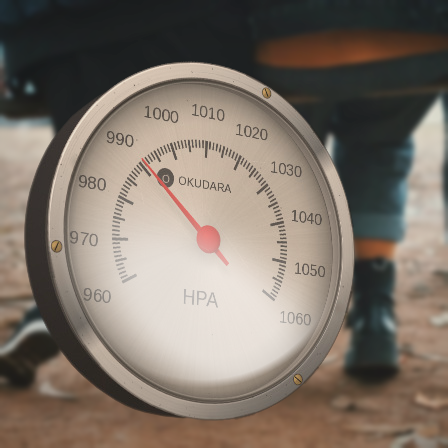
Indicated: 990,hPa
